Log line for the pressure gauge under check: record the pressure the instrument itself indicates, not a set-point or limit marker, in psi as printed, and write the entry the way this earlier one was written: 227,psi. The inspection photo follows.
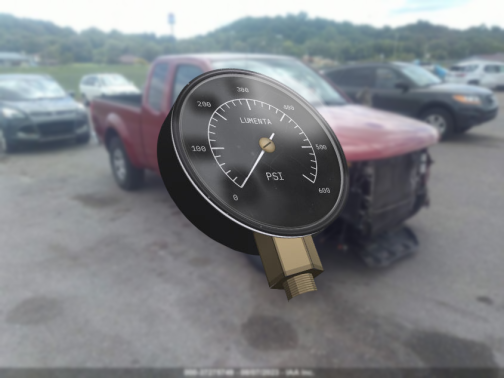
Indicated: 0,psi
